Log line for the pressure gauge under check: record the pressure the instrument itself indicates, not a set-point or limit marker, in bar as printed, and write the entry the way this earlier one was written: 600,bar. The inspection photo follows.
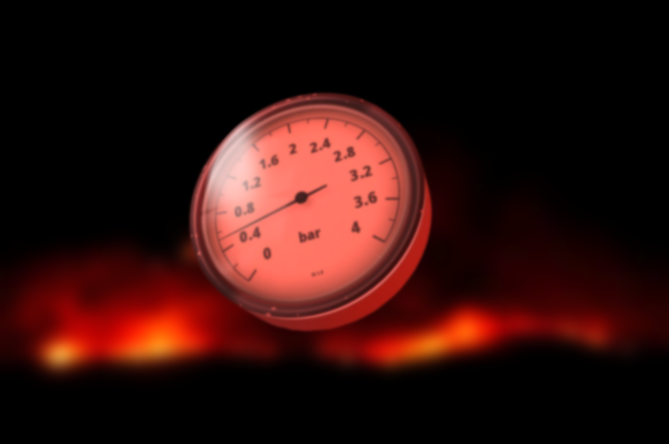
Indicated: 0.5,bar
